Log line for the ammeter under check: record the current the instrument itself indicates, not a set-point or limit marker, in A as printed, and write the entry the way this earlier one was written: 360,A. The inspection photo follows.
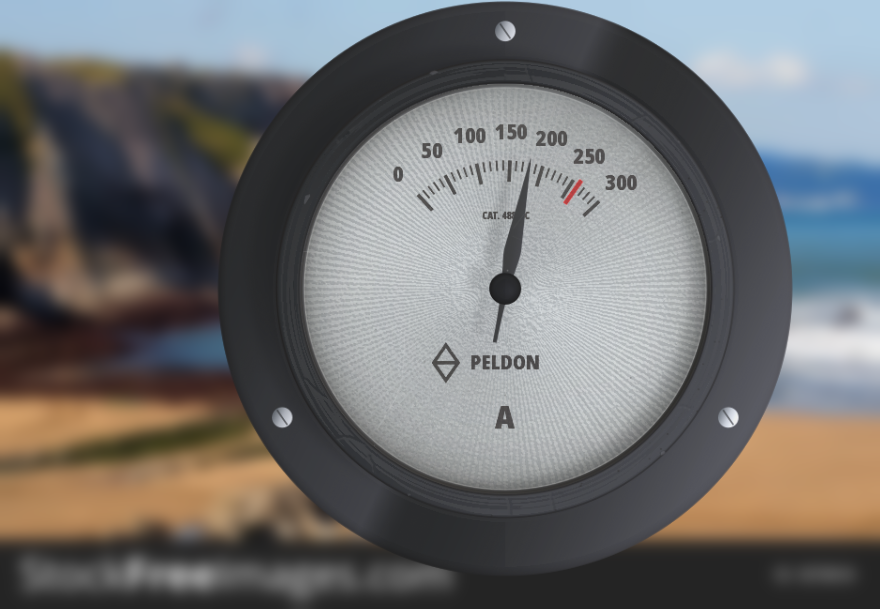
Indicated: 180,A
